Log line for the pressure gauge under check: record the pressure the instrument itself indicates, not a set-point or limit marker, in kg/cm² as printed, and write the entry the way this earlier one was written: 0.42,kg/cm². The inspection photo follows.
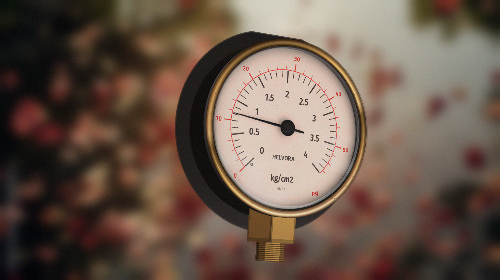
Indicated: 0.8,kg/cm²
